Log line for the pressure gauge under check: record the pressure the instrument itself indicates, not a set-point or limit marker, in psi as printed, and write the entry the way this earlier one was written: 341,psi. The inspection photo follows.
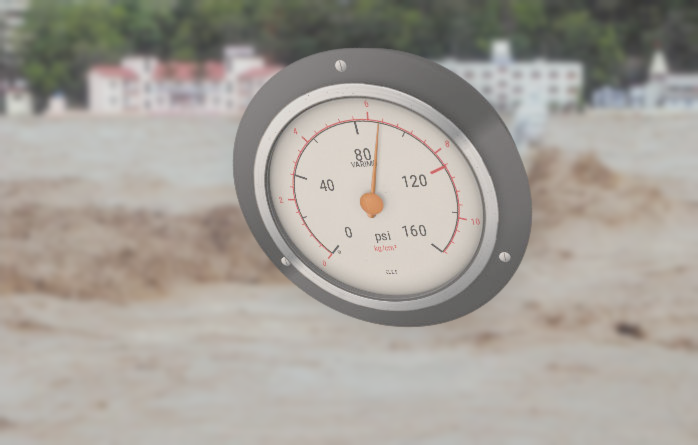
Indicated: 90,psi
